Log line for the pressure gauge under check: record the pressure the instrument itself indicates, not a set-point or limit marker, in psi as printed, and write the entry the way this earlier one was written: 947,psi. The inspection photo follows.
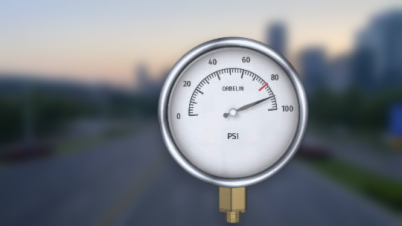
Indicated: 90,psi
